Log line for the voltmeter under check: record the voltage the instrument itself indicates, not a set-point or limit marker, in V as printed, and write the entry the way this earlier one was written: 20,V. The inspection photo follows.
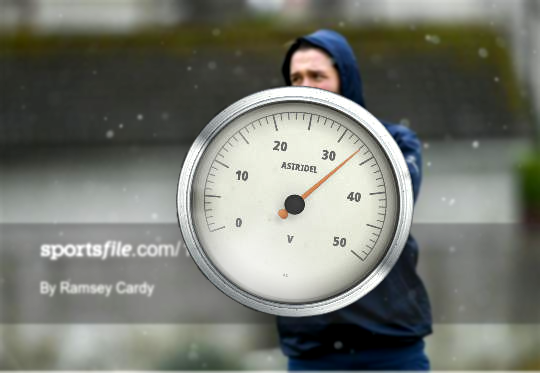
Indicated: 33,V
